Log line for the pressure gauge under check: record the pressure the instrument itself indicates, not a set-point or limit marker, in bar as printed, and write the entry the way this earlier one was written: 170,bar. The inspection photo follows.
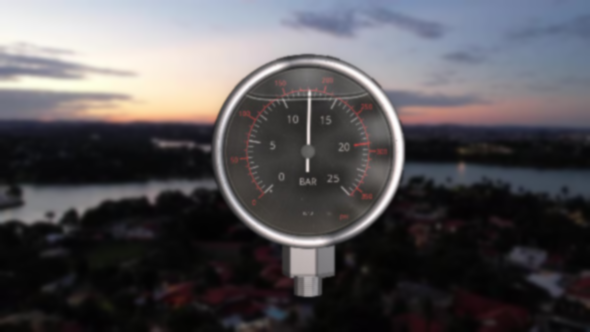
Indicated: 12.5,bar
